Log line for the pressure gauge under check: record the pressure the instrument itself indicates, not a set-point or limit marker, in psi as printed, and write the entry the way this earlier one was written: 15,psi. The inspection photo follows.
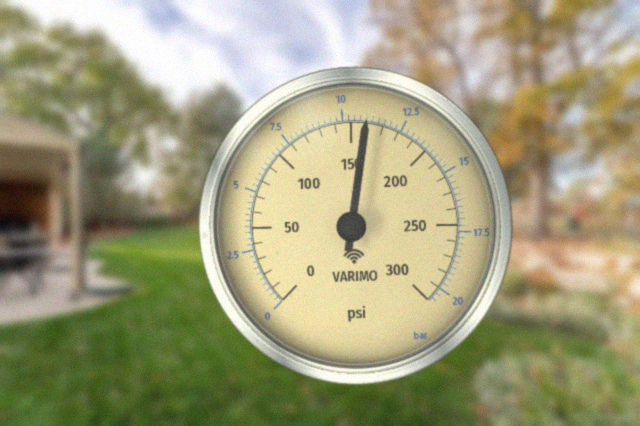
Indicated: 160,psi
